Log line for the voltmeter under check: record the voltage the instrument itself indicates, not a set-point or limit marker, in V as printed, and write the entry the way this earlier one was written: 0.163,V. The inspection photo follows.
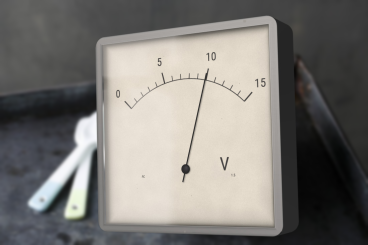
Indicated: 10,V
